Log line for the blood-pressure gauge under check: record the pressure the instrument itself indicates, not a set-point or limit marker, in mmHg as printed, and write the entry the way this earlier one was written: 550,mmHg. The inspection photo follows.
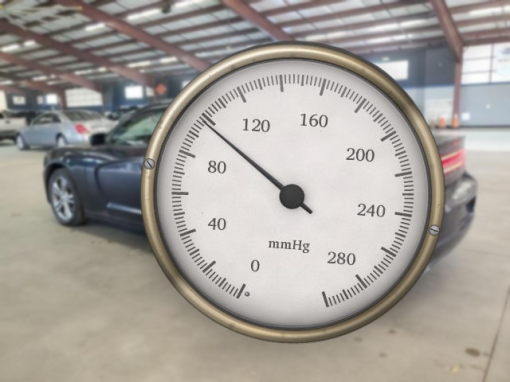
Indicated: 98,mmHg
